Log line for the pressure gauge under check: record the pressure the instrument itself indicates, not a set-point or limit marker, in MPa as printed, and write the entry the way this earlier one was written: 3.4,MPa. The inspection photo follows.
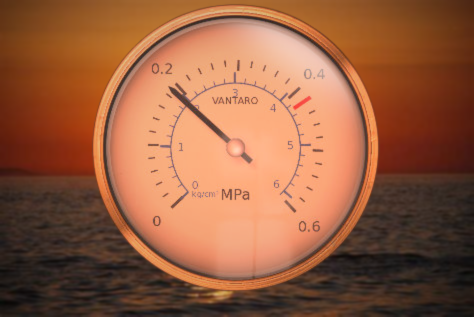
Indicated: 0.19,MPa
